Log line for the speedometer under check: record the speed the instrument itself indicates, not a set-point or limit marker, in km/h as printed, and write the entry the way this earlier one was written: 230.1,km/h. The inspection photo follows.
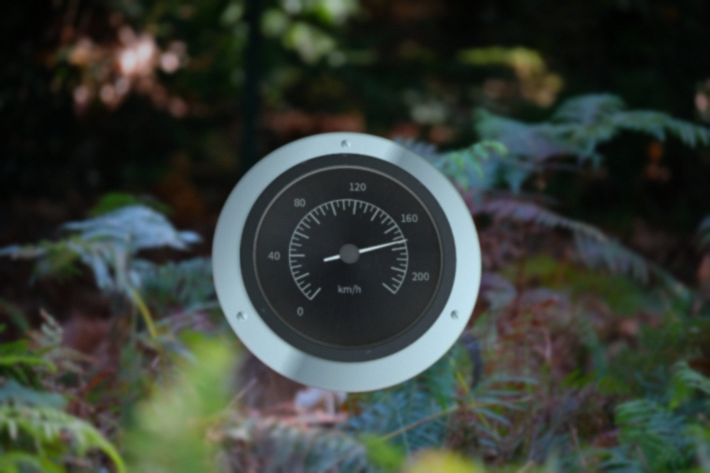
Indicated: 175,km/h
